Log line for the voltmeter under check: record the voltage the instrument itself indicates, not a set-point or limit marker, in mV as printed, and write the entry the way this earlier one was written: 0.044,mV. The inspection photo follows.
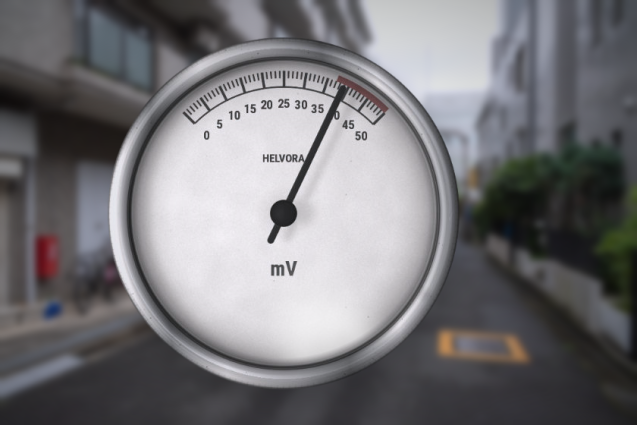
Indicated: 39,mV
